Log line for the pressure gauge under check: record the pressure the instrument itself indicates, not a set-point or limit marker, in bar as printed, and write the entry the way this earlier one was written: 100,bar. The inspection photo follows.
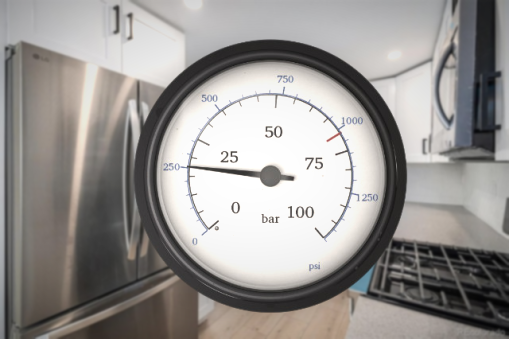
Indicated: 17.5,bar
